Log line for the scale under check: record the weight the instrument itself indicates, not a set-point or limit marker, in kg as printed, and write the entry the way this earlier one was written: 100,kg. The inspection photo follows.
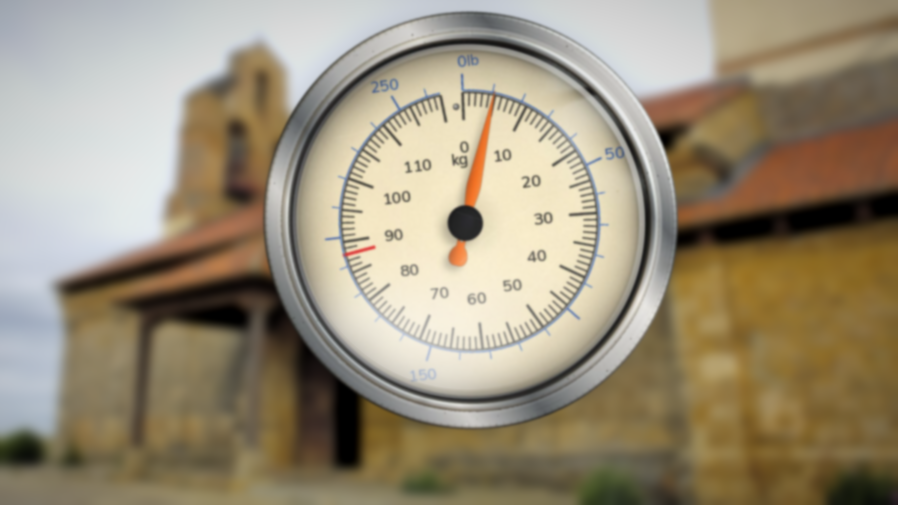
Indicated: 5,kg
